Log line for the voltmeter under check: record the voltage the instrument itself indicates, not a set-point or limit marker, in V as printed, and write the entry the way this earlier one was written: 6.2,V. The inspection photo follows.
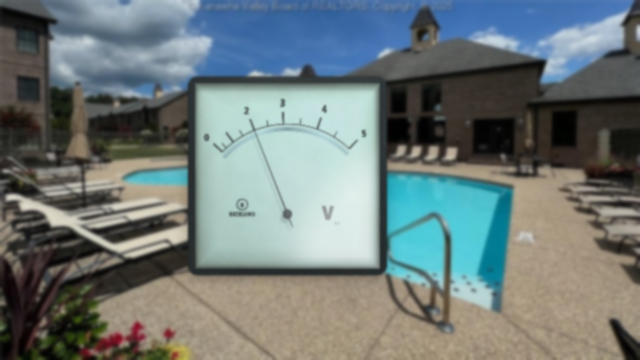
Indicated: 2,V
